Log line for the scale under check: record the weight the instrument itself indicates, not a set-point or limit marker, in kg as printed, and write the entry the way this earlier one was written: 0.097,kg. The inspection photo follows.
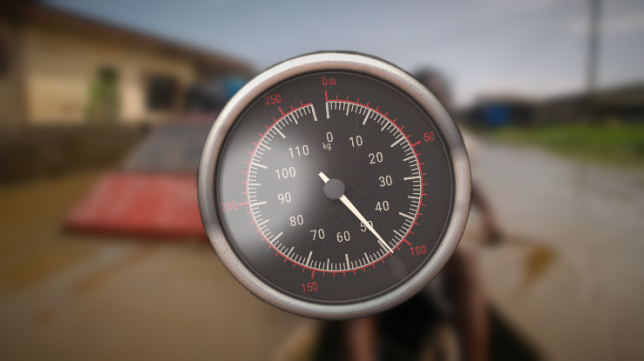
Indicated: 49,kg
